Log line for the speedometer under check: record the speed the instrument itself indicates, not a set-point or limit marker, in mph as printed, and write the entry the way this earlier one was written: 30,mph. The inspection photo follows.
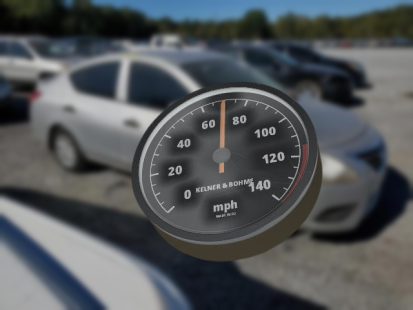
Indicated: 70,mph
